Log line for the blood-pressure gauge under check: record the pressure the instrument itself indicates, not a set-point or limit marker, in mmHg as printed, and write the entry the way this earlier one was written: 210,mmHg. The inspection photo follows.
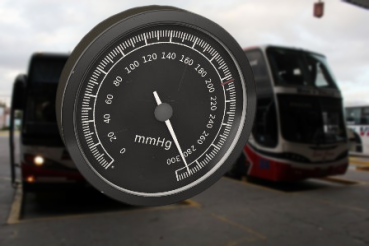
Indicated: 290,mmHg
